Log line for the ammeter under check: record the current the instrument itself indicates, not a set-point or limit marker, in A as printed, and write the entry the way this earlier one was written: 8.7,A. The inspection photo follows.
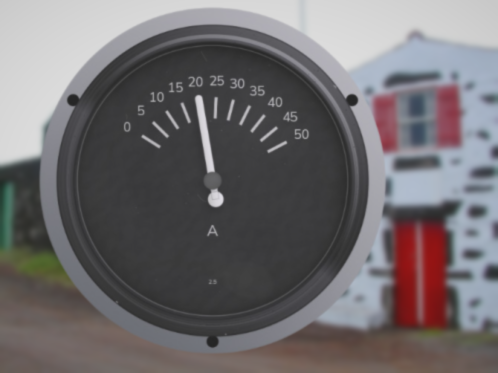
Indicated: 20,A
